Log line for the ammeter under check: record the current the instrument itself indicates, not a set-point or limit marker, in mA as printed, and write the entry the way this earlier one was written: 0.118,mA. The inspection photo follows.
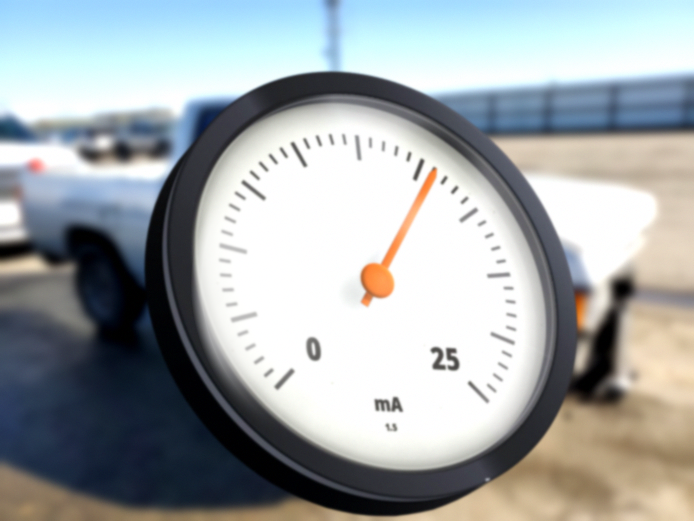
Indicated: 15.5,mA
